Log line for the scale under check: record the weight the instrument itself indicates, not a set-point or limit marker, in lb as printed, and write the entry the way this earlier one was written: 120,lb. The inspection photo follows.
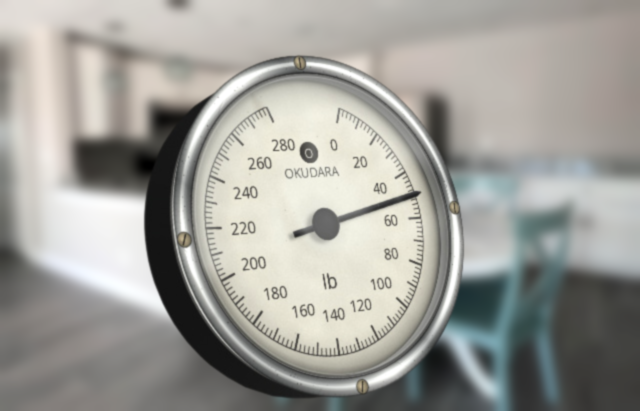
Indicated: 50,lb
